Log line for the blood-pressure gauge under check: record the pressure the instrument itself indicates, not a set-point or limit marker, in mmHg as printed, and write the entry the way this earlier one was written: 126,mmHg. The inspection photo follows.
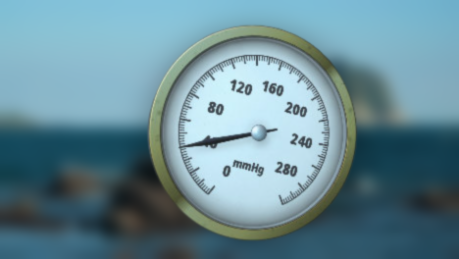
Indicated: 40,mmHg
